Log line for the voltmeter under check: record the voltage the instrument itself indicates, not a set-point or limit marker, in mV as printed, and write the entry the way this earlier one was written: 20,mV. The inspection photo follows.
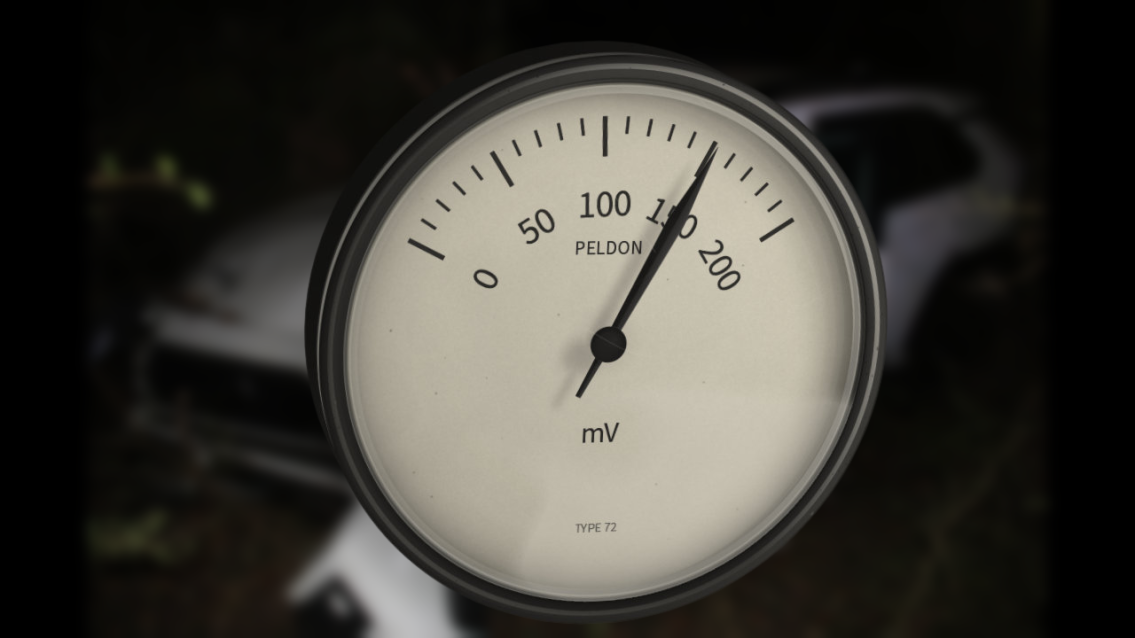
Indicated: 150,mV
